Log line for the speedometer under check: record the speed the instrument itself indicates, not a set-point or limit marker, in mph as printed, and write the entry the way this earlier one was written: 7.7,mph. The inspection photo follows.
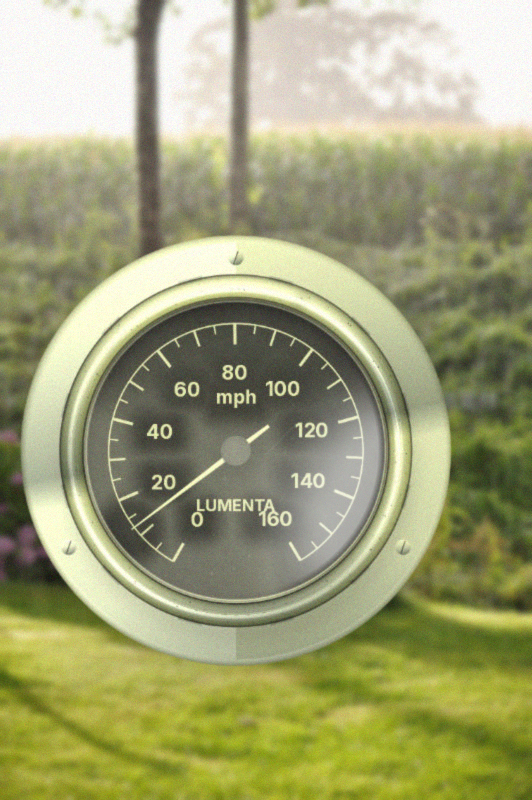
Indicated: 12.5,mph
